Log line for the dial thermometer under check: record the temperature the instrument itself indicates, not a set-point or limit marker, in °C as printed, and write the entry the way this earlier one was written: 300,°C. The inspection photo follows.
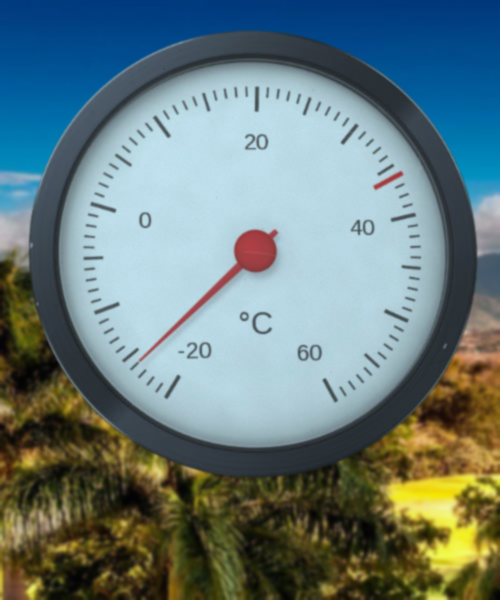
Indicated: -16,°C
